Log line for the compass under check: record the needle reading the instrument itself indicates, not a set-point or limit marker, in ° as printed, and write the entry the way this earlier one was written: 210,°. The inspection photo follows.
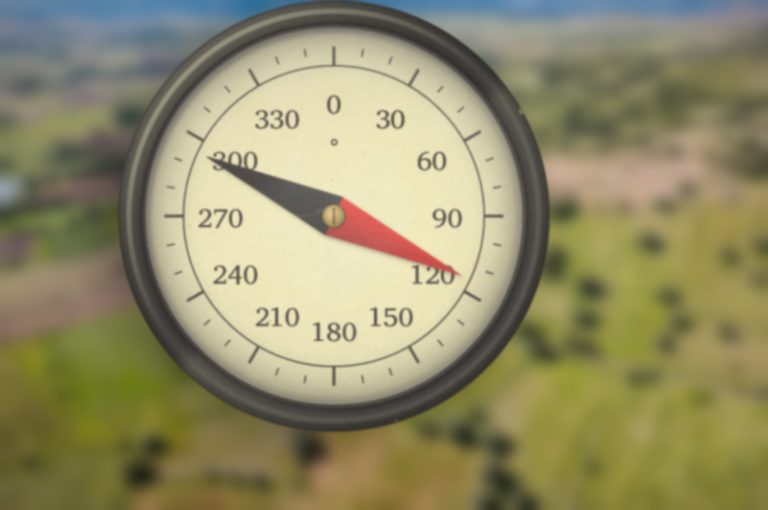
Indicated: 115,°
